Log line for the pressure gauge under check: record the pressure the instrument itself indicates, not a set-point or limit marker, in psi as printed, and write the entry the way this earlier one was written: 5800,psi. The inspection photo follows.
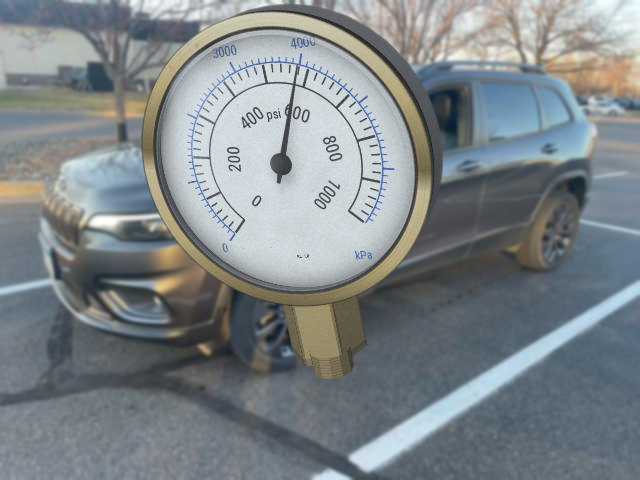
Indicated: 580,psi
